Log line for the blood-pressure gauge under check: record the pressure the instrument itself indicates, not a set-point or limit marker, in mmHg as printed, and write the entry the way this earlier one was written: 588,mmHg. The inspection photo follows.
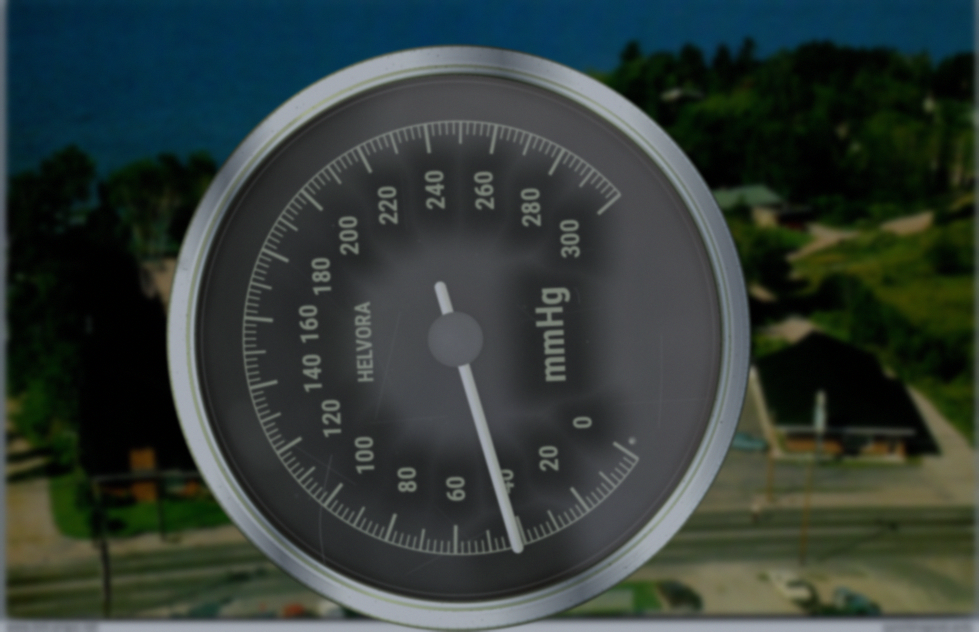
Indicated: 42,mmHg
